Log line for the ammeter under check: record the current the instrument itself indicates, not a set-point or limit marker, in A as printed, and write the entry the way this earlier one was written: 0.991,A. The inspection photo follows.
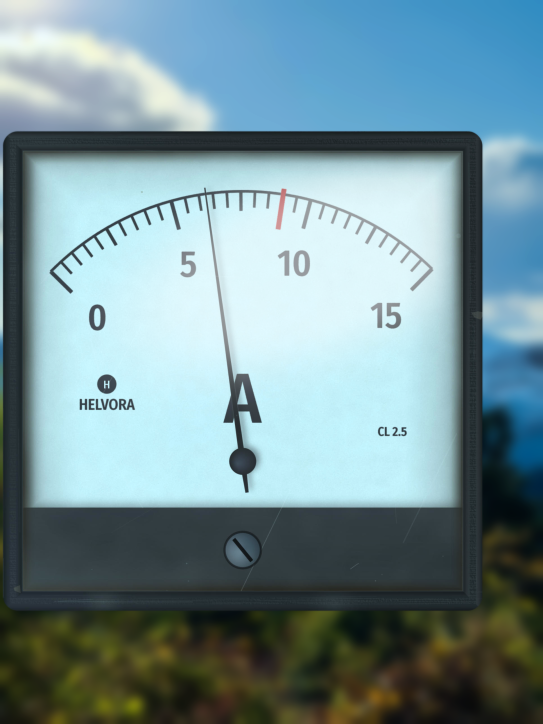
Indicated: 6.25,A
